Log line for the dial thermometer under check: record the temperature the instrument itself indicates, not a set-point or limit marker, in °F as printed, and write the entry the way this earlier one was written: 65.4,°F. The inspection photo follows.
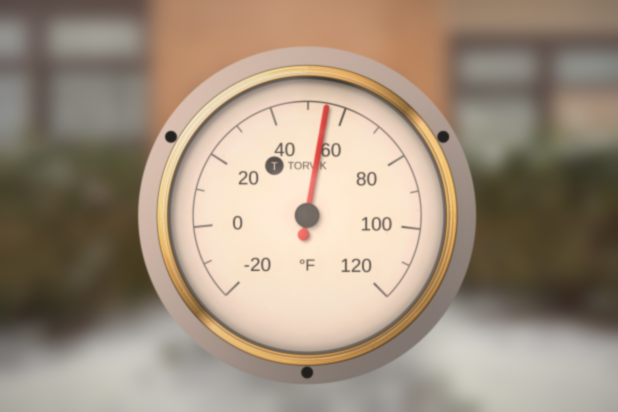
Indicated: 55,°F
